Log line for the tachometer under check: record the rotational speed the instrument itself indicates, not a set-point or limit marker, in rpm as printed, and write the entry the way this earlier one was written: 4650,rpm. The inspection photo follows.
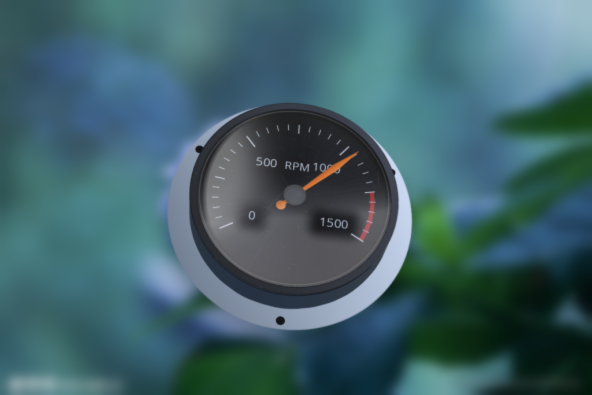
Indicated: 1050,rpm
